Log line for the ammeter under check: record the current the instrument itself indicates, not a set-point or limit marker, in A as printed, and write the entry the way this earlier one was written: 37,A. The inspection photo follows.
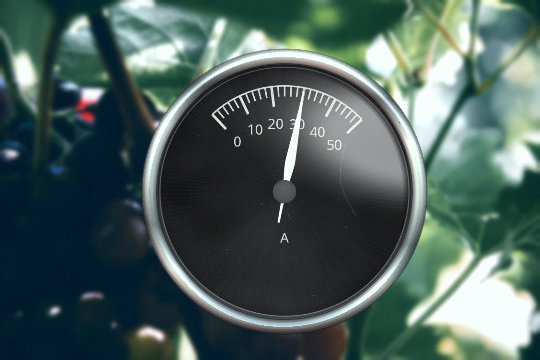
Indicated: 30,A
